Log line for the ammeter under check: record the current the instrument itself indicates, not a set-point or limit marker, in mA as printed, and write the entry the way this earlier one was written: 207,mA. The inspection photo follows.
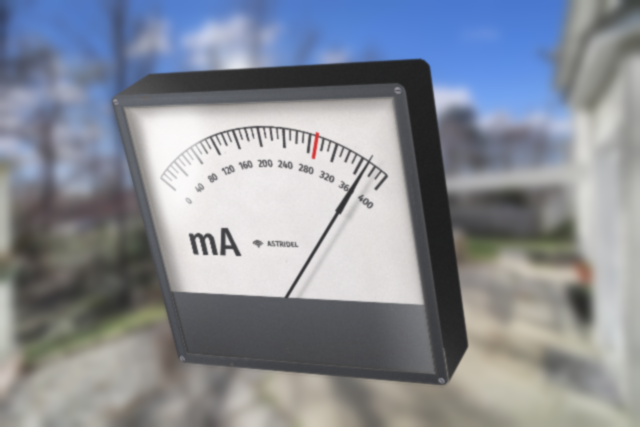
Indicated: 370,mA
